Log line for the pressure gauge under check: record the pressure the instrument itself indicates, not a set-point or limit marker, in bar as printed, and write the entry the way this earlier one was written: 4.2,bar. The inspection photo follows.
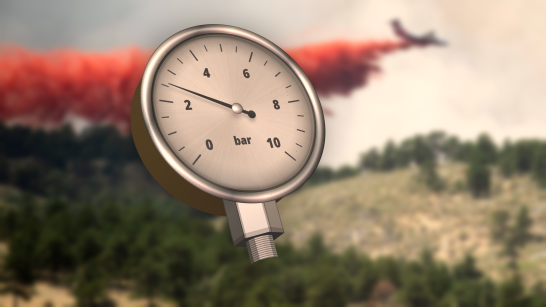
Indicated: 2.5,bar
